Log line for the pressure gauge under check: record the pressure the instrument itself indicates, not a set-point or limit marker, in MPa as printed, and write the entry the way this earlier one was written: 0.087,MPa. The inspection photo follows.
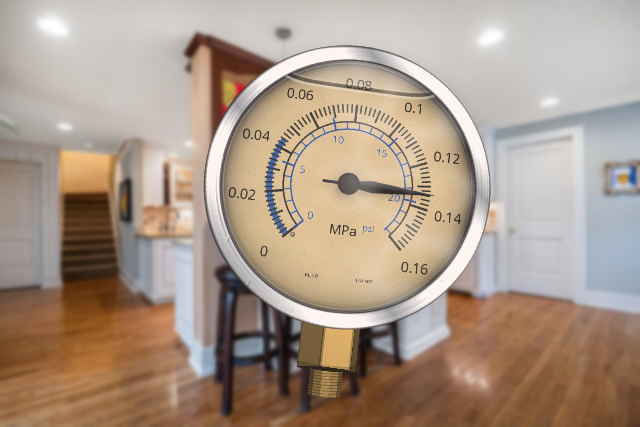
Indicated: 0.134,MPa
